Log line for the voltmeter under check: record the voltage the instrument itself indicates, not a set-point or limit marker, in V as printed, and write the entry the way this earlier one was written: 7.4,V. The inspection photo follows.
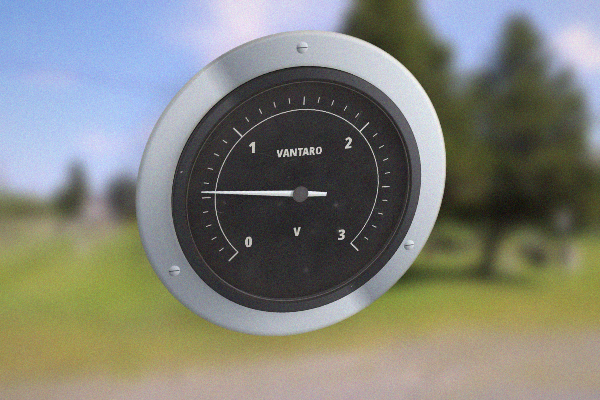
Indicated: 0.55,V
